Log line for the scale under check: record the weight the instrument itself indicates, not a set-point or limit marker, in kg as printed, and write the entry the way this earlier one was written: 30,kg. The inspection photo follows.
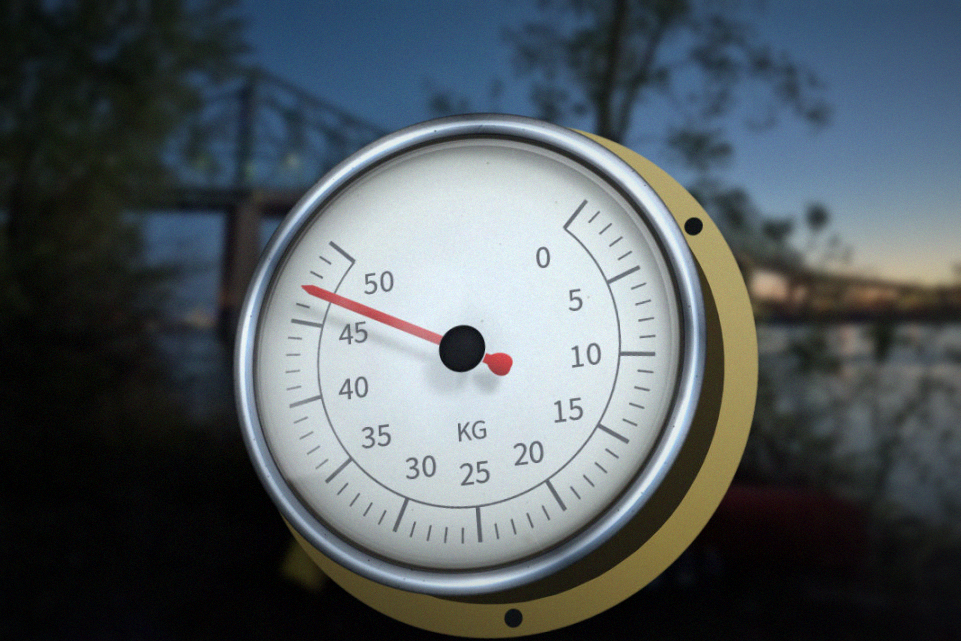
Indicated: 47,kg
